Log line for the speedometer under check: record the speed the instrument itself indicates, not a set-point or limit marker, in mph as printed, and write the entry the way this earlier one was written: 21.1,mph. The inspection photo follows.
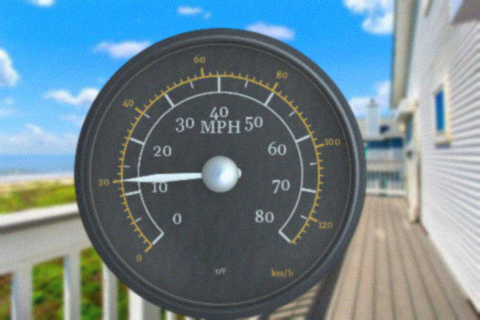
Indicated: 12.5,mph
